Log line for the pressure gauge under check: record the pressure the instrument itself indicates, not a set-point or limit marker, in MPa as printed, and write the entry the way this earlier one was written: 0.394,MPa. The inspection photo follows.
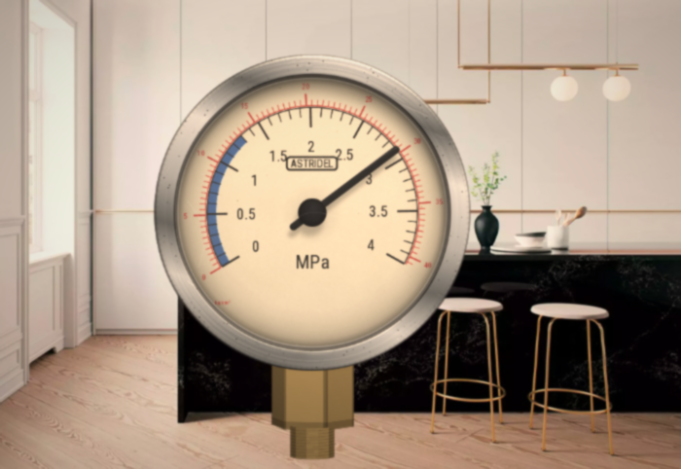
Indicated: 2.9,MPa
